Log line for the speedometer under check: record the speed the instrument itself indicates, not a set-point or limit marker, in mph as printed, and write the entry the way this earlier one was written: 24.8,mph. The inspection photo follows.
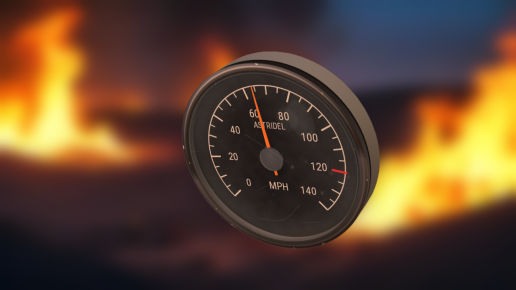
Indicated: 65,mph
